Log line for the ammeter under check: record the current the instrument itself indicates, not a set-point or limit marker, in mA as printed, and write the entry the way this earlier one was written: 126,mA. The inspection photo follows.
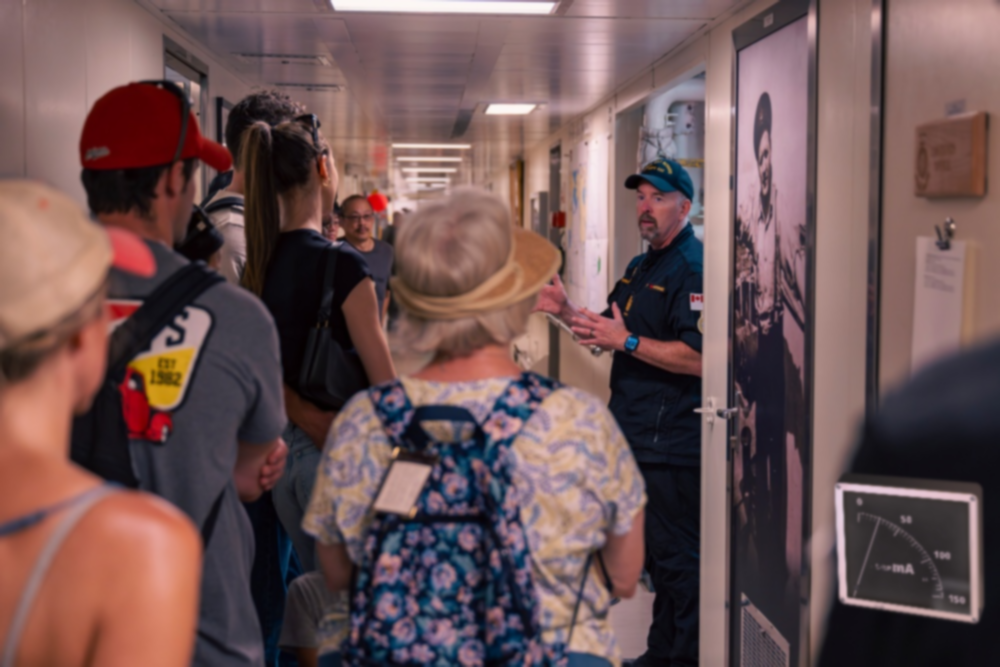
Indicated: 25,mA
